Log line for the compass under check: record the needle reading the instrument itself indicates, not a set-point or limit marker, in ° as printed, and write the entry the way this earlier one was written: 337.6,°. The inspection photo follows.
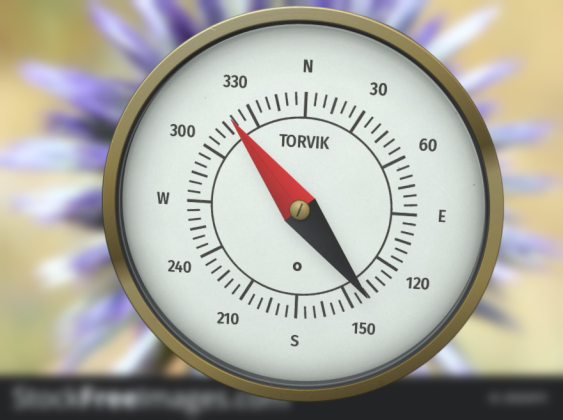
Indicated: 320,°
